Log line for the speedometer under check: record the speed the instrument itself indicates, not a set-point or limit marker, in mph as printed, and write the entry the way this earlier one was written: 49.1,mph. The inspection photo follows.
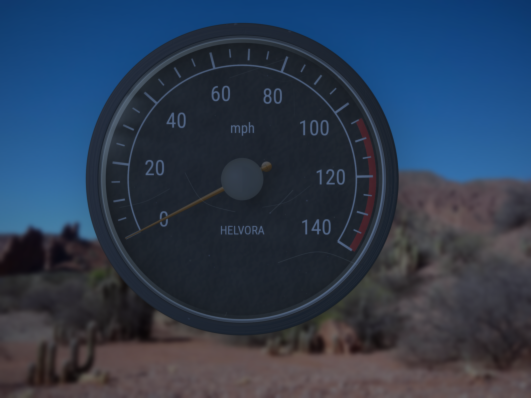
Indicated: 0,mph
